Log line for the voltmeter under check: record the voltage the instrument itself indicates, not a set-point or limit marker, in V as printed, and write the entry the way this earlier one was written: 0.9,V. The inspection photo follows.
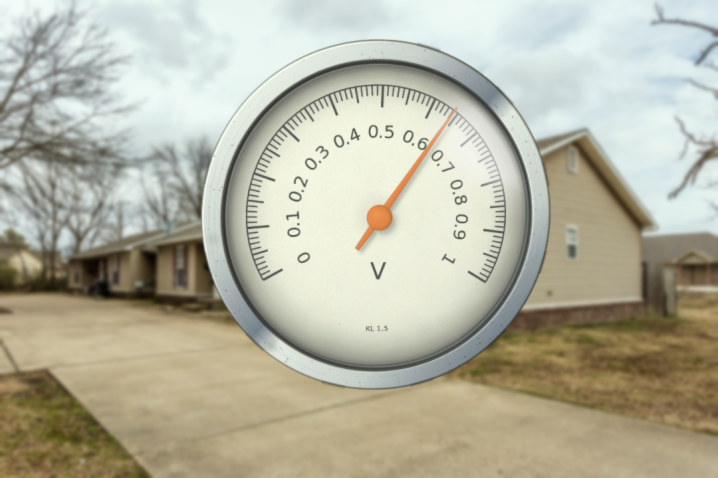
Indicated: 0.64,V
